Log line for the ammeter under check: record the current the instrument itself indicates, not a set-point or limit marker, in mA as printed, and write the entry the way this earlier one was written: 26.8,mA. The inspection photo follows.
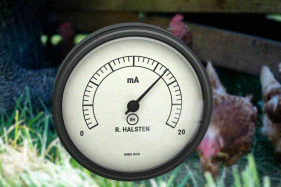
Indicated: 13.5,mA
